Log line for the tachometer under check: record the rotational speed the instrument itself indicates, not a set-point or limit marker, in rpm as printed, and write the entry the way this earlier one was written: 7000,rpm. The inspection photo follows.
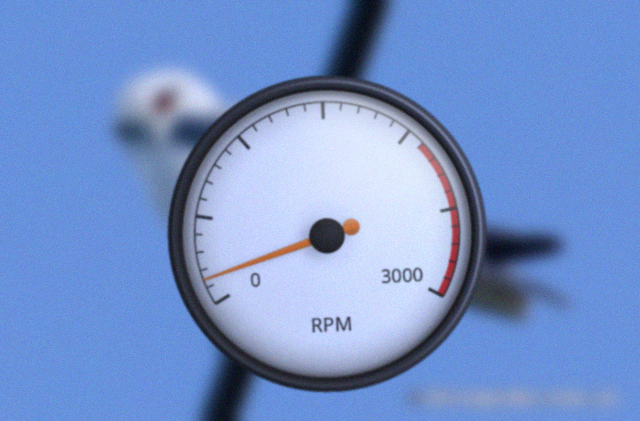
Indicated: 150,rpm
